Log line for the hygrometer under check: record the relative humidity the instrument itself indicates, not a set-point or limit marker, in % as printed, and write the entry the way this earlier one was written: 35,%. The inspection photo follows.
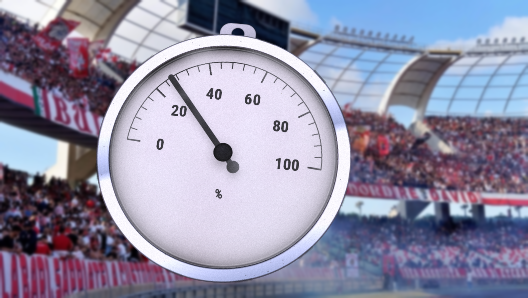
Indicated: 26,%
